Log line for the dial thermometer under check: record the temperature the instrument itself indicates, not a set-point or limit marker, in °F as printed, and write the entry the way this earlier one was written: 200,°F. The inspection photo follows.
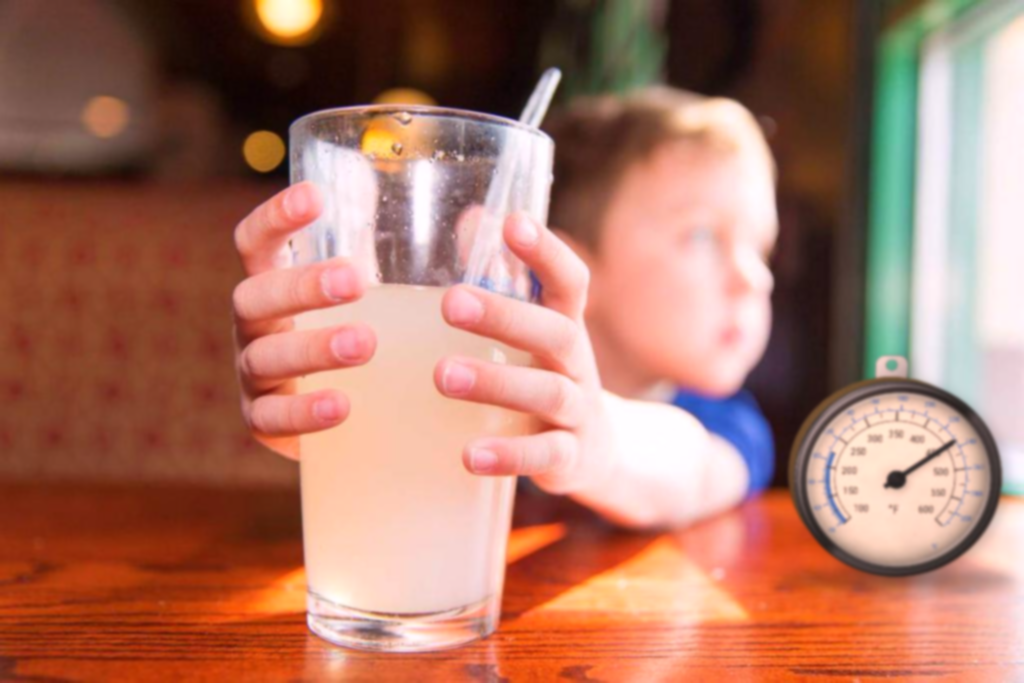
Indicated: 450,°F
